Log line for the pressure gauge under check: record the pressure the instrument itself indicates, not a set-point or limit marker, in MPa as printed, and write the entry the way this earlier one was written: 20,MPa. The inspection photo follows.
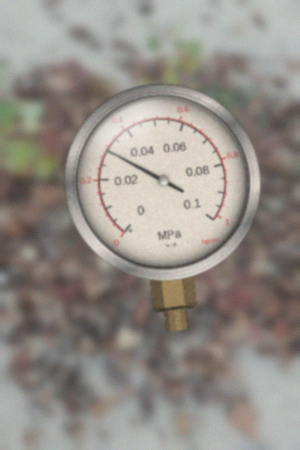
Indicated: 0.03,MPa
